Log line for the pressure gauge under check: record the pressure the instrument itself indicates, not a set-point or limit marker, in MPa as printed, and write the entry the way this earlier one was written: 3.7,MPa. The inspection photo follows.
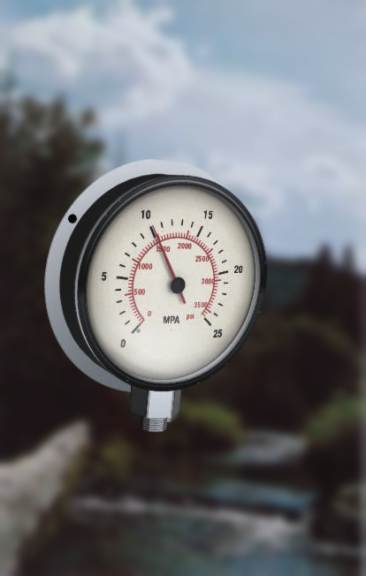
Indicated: 10,MPa
